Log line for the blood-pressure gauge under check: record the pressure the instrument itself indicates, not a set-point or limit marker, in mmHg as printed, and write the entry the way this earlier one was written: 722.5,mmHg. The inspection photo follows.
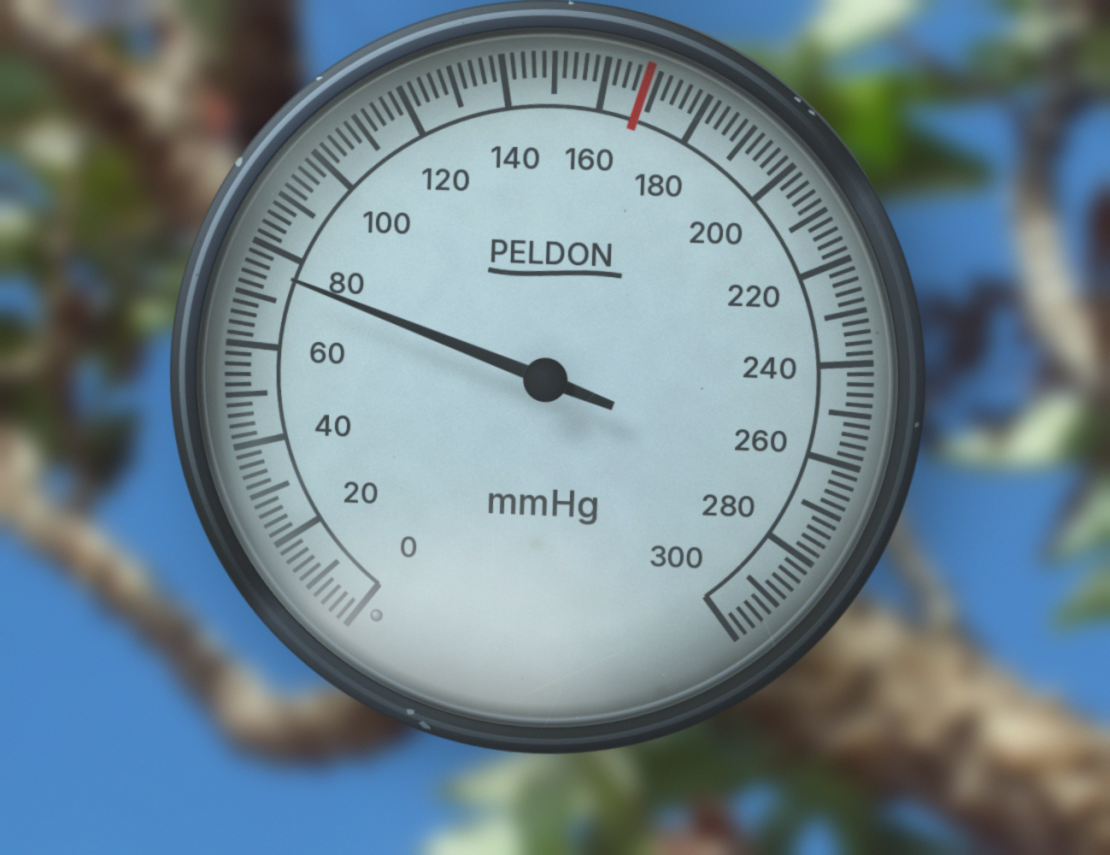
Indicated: 76,mmHg
